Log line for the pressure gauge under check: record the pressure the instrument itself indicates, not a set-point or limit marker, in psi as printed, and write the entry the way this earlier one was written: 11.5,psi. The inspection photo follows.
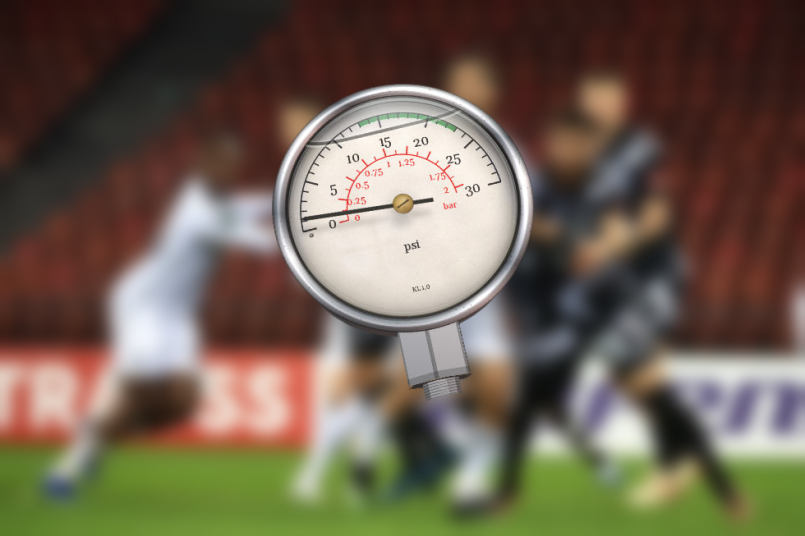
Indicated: 1,psi
